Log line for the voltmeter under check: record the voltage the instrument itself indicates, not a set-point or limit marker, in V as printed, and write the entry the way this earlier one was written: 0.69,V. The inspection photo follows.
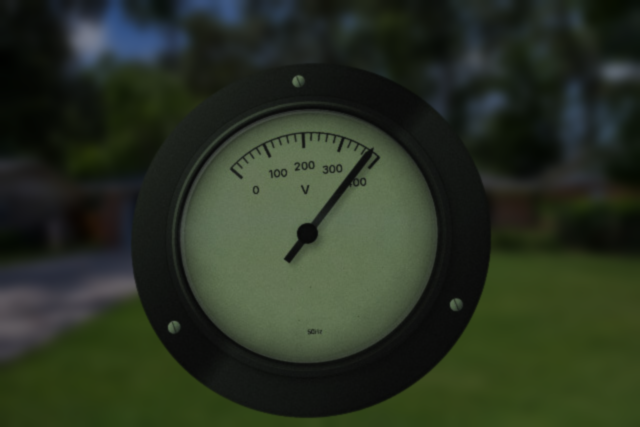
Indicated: 380,V
